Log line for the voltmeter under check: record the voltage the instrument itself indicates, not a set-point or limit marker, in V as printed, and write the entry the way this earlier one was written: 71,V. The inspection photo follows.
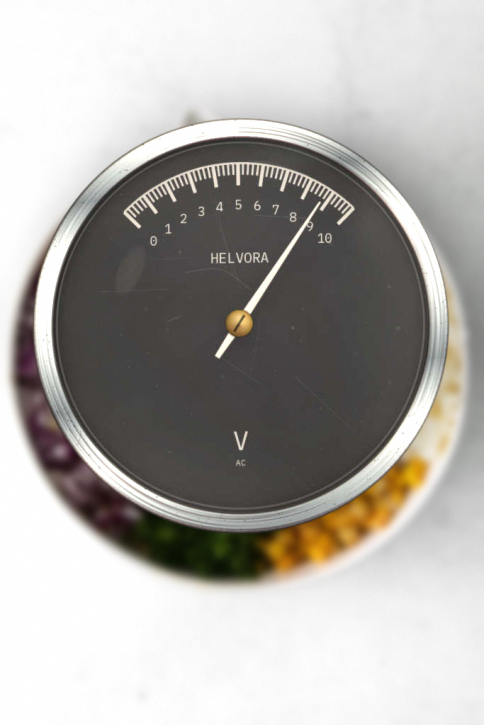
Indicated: 8.8,V
